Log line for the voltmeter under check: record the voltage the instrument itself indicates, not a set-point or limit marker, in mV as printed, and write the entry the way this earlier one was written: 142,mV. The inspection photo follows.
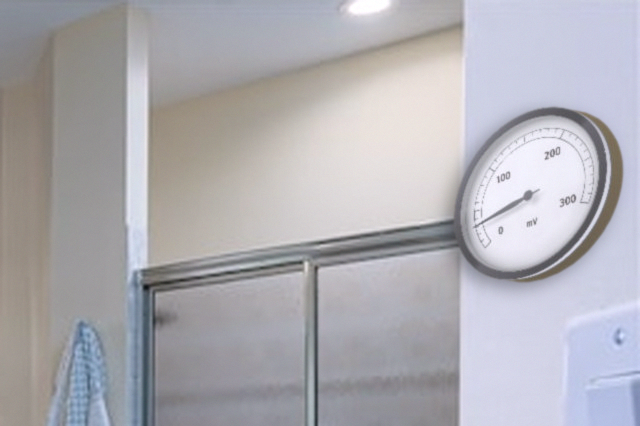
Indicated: 30,mV
